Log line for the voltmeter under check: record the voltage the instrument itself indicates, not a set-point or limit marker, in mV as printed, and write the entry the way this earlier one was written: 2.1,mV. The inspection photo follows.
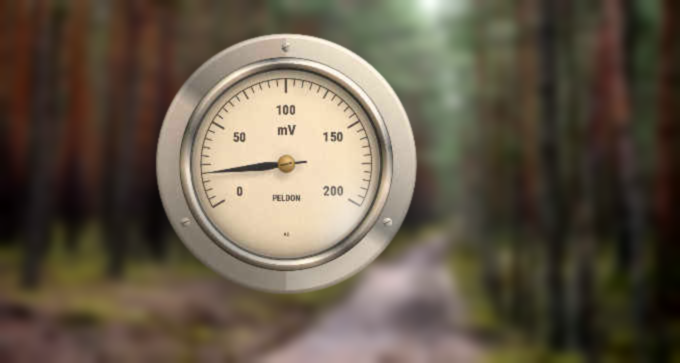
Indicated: 20,mV
